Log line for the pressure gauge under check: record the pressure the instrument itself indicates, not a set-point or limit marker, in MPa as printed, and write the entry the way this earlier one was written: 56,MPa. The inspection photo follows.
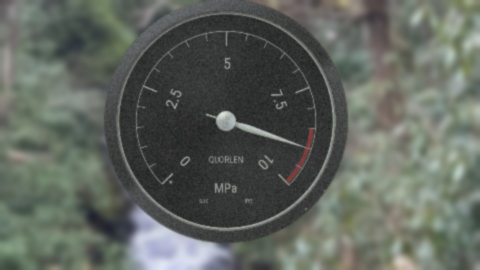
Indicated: 9,MPa
